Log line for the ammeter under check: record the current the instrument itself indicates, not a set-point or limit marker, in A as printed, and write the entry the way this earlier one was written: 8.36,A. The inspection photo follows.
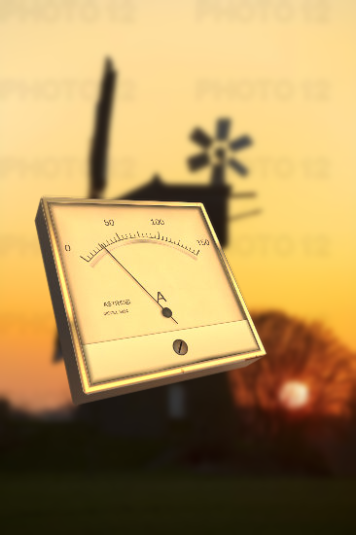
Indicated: 25,A
